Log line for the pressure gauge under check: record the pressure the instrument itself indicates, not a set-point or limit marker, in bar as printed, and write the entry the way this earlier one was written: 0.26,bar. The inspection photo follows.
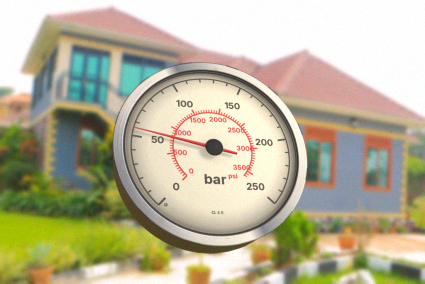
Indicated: 55,bar
